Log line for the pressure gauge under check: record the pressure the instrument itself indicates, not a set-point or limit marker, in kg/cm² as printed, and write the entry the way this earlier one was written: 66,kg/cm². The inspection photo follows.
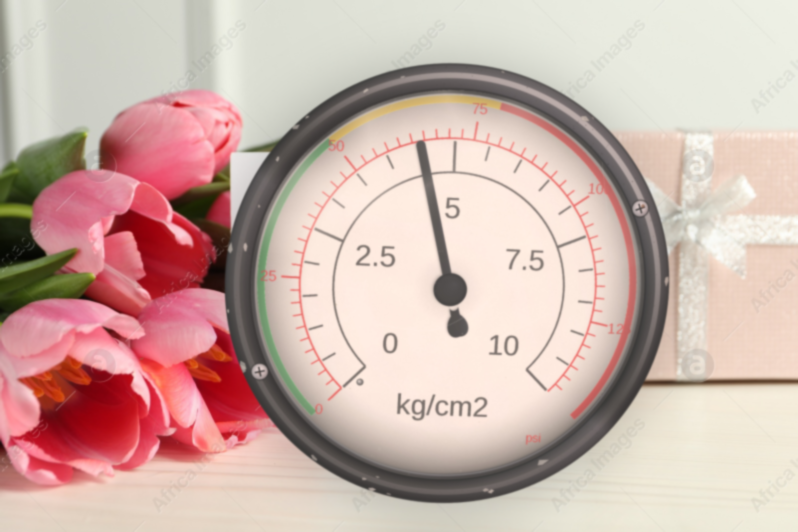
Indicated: 4.5,kg/cm²
